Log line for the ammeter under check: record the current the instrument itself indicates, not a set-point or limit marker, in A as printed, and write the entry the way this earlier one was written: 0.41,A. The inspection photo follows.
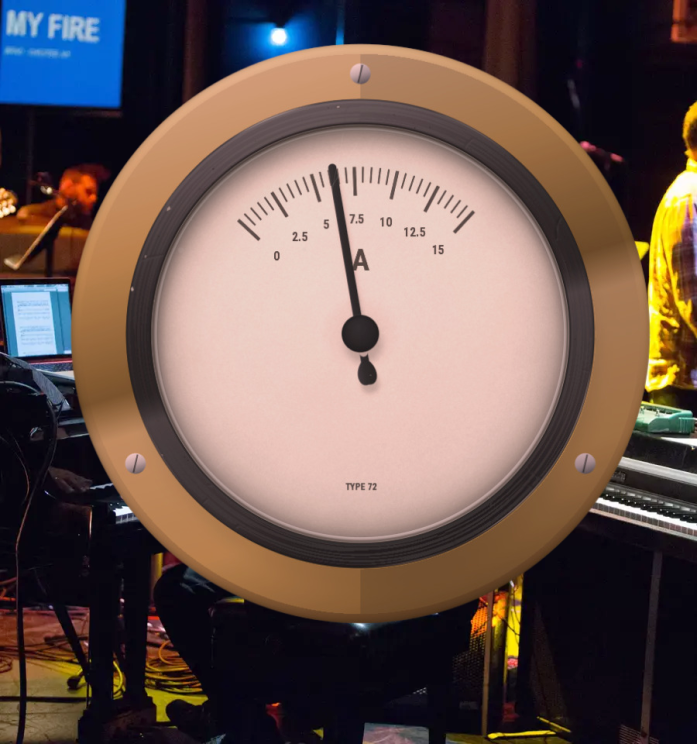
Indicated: 6.25,A
